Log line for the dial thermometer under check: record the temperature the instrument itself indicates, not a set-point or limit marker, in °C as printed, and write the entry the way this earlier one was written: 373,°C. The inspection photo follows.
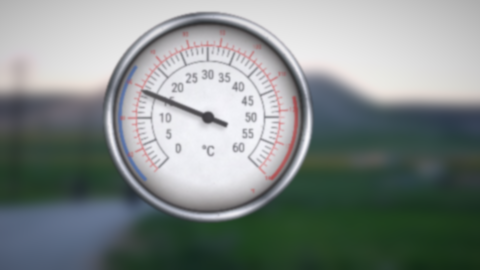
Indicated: 15,°C
